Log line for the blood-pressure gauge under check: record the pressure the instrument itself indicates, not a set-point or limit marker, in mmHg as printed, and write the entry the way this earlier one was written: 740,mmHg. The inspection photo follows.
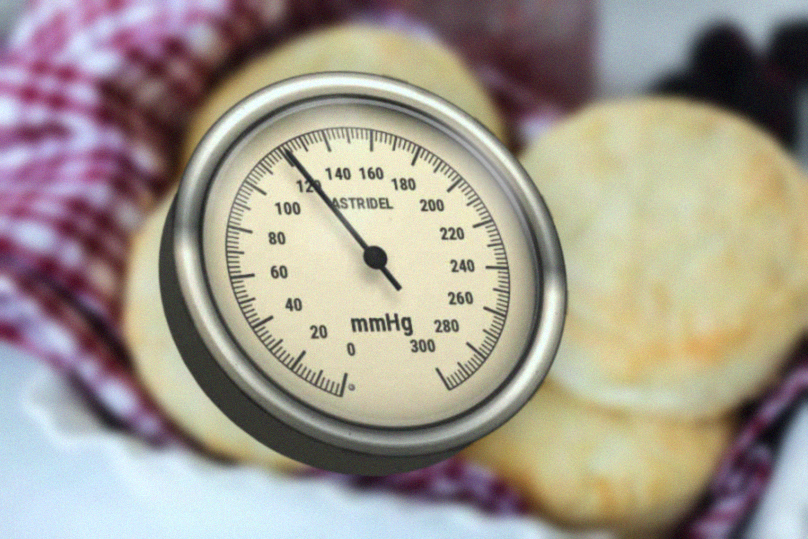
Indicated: 120,mmHg
